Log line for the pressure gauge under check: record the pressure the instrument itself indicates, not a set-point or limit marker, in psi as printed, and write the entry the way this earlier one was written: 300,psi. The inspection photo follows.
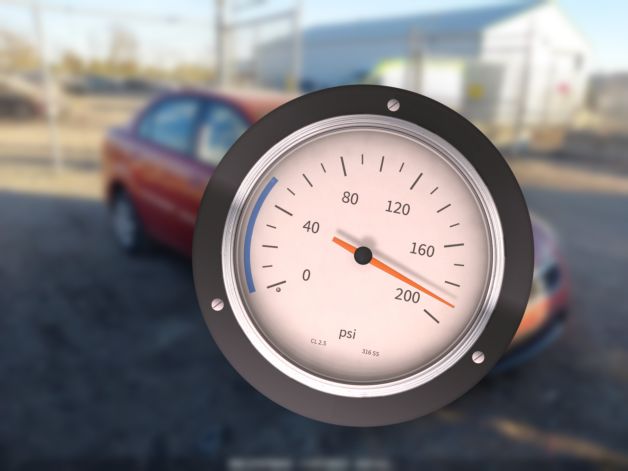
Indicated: 190,psi
